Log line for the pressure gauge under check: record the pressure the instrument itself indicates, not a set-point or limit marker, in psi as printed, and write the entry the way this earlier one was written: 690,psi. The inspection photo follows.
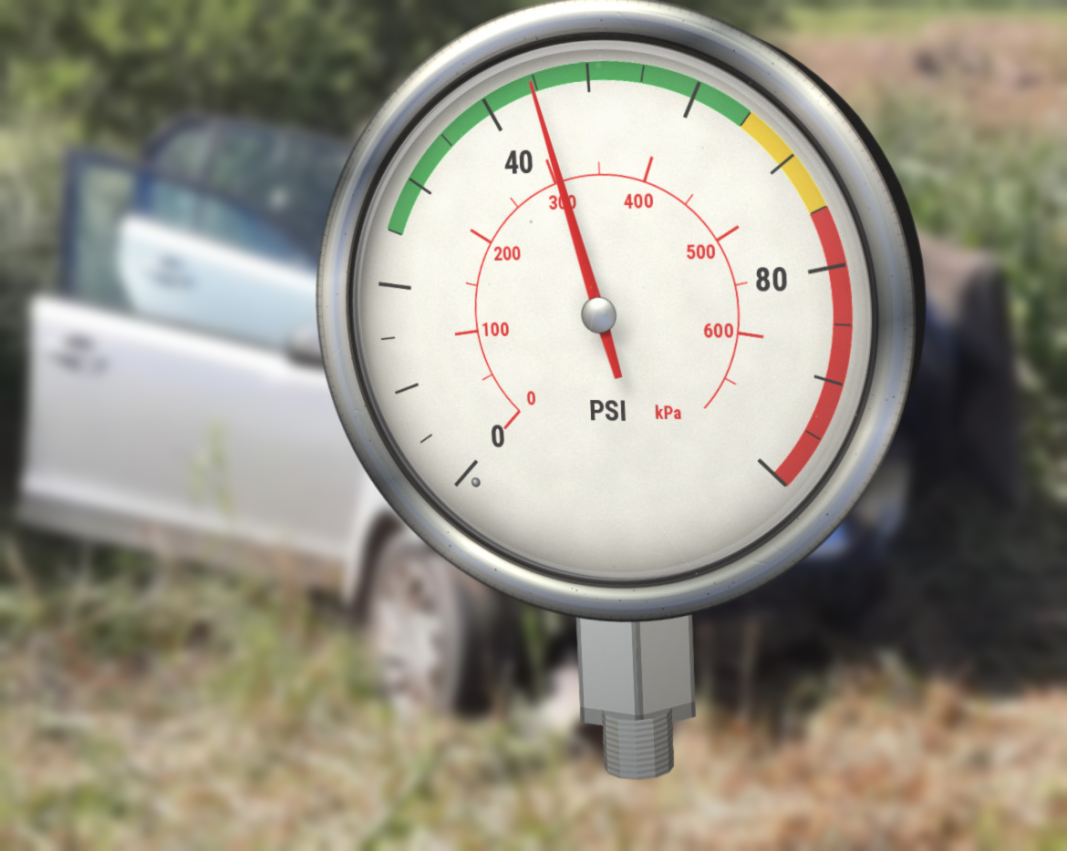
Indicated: 45,psi
